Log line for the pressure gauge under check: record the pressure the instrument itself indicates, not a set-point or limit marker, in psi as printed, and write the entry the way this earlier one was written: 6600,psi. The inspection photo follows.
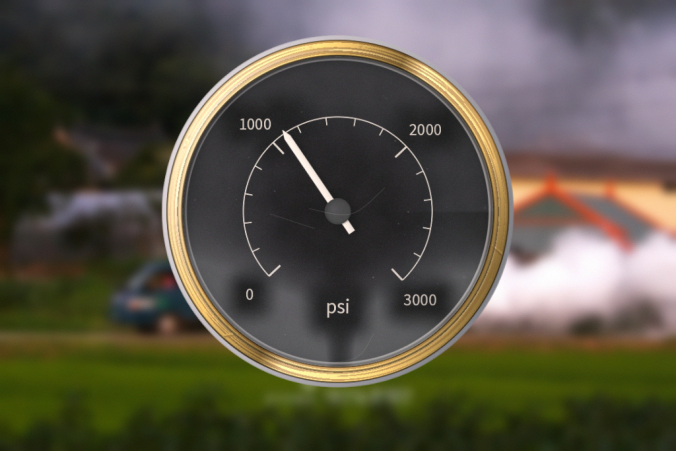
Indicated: 1100,psi
